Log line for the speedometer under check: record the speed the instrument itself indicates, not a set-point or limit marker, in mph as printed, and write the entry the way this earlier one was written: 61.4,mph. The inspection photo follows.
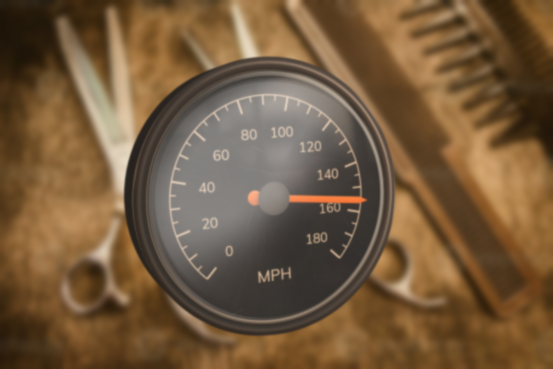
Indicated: 155,mph
